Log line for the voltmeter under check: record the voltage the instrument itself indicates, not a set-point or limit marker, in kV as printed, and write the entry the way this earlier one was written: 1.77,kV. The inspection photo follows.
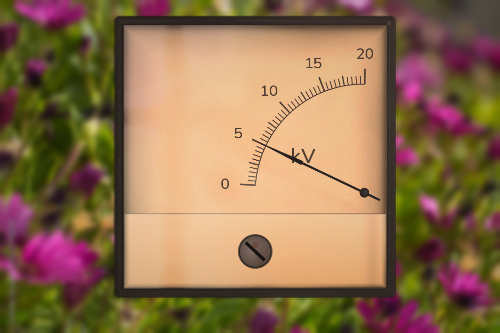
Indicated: 5,kV
